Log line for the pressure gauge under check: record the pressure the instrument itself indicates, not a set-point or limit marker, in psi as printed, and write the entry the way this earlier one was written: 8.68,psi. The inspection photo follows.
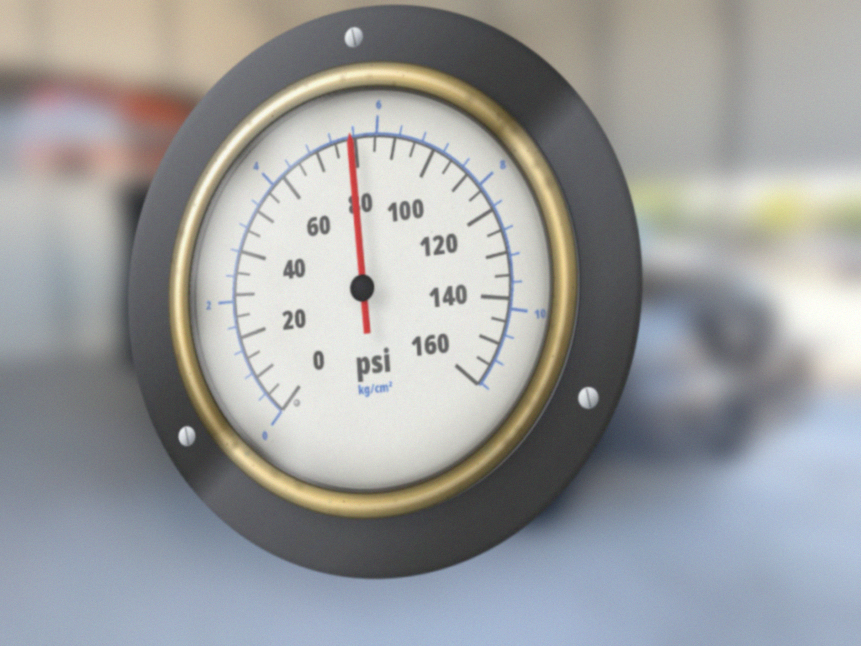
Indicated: 80,psi
